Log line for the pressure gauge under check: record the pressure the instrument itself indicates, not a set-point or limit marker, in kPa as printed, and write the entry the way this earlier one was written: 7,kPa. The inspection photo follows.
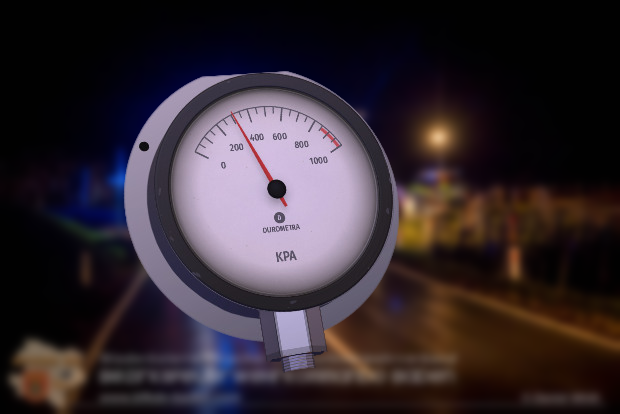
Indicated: 300,kPa
